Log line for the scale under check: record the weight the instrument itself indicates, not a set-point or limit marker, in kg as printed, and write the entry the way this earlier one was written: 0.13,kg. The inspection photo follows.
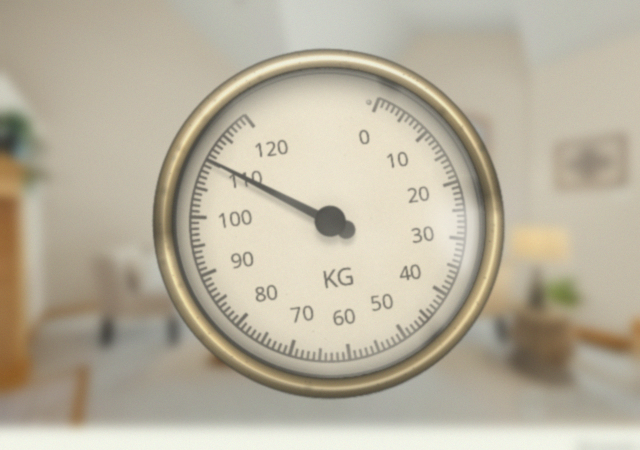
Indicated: 110,kg
